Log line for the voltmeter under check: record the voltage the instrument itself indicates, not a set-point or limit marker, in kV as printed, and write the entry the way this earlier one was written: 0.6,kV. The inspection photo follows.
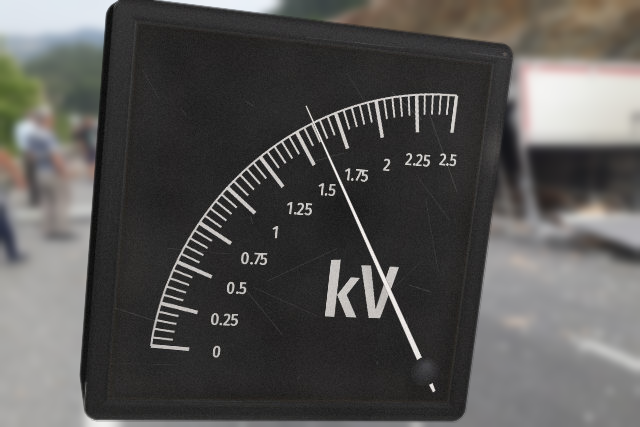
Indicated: 1.6,kV
